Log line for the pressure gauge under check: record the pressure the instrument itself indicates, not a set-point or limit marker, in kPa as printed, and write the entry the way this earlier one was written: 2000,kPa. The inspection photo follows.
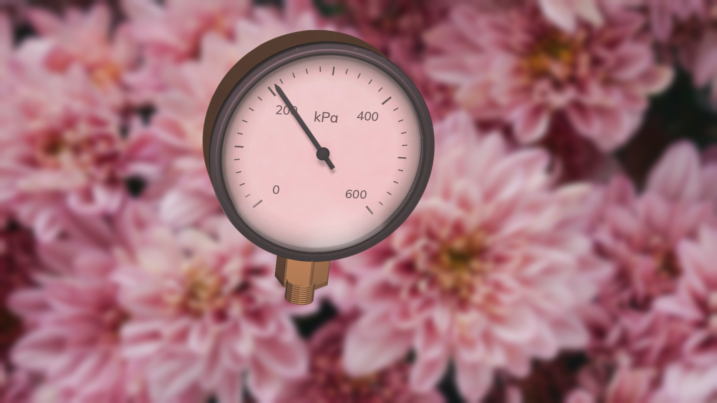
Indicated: 210,kPa
